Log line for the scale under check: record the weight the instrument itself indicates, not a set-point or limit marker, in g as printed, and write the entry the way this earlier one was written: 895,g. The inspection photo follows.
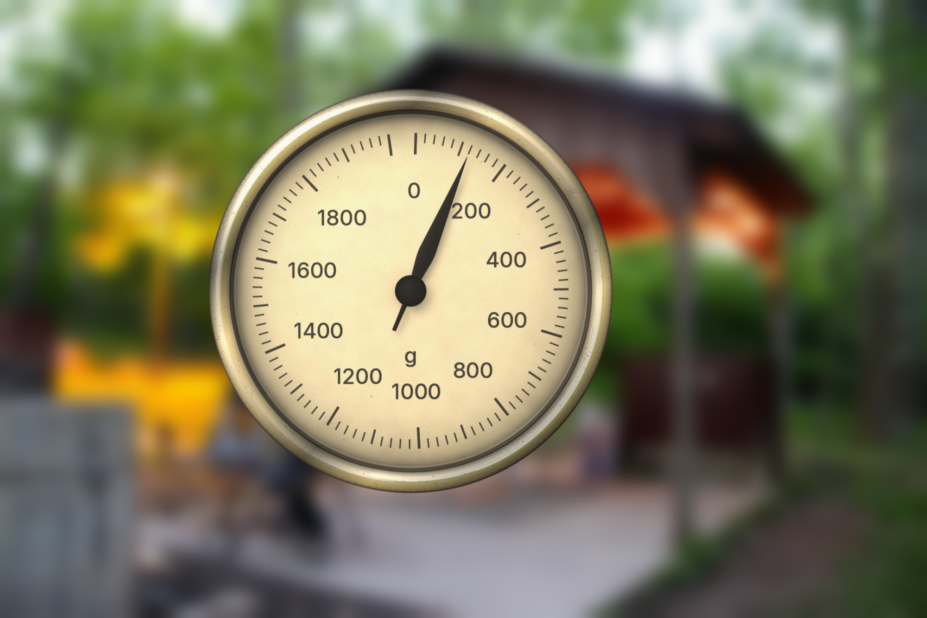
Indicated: 120,g
